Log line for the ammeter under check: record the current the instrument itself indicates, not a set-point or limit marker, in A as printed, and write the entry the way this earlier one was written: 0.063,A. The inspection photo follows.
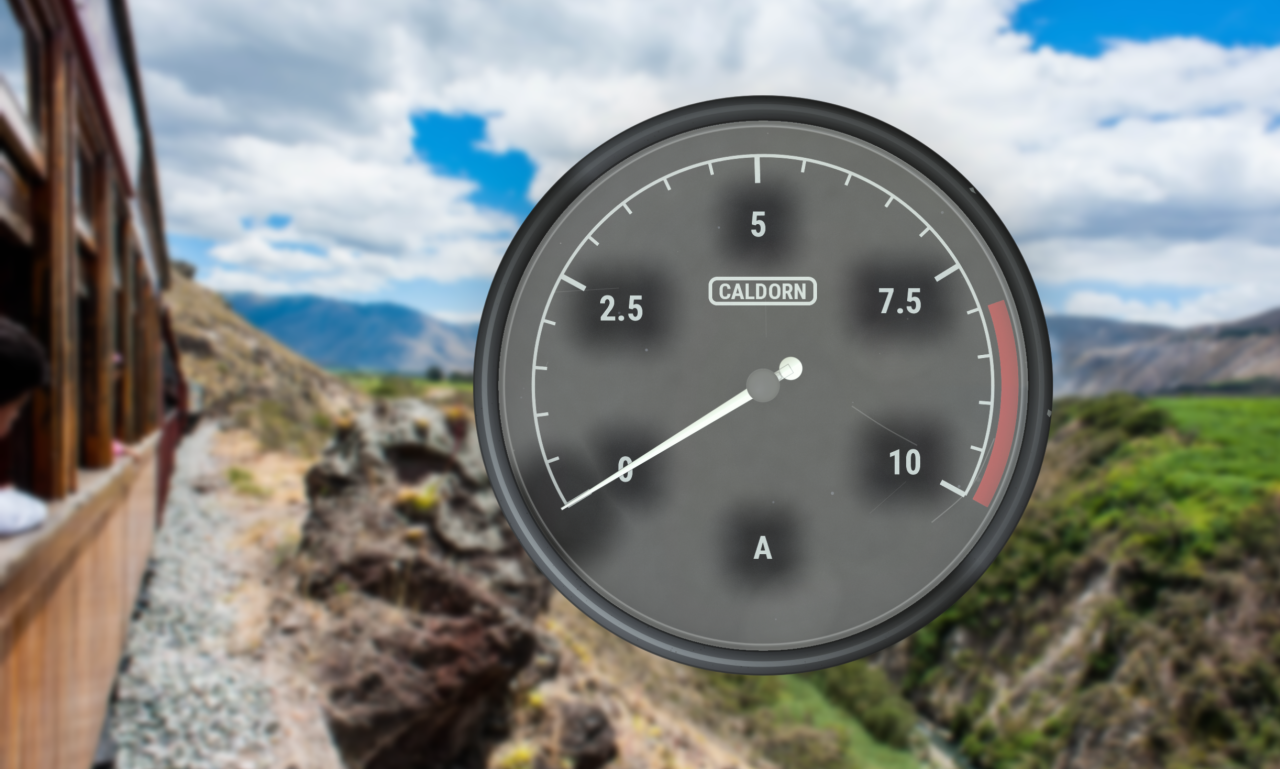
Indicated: 0,A
